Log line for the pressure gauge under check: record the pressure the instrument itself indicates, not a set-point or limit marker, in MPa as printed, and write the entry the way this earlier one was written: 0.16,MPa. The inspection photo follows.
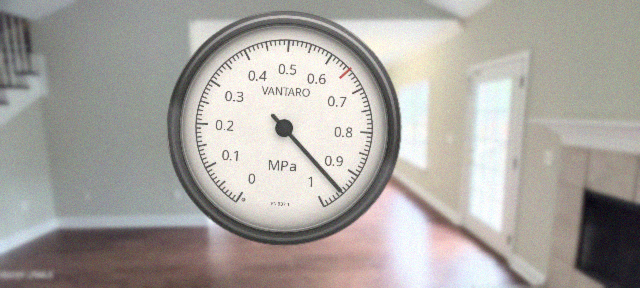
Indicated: 0.95,MPa
